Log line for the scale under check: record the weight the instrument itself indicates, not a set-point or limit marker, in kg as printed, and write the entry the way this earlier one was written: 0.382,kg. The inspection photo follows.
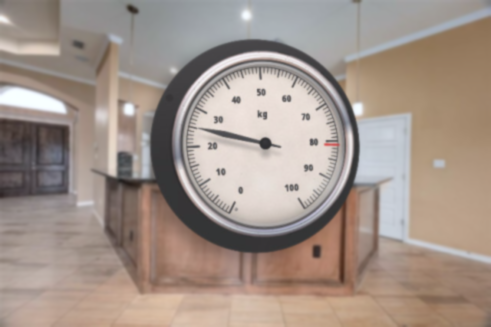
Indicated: 25,kg
